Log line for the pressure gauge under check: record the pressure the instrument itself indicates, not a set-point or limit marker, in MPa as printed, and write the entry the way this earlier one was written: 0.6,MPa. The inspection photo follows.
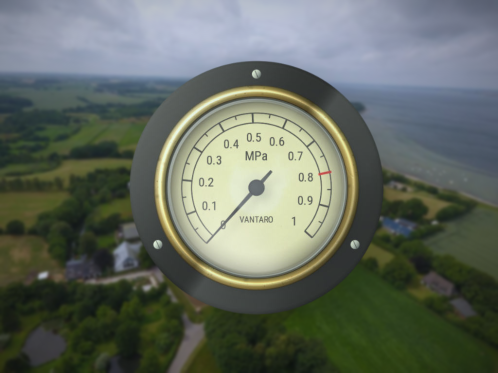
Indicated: 0,MPa
